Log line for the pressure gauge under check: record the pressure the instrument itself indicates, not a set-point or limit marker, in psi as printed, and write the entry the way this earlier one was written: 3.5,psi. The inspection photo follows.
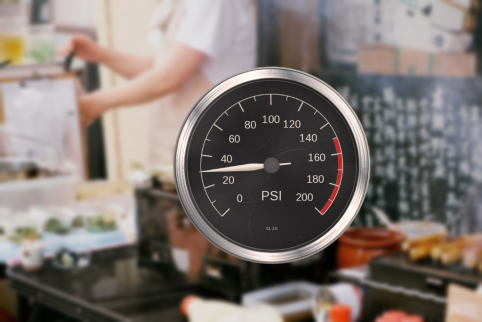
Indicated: 30,psi
